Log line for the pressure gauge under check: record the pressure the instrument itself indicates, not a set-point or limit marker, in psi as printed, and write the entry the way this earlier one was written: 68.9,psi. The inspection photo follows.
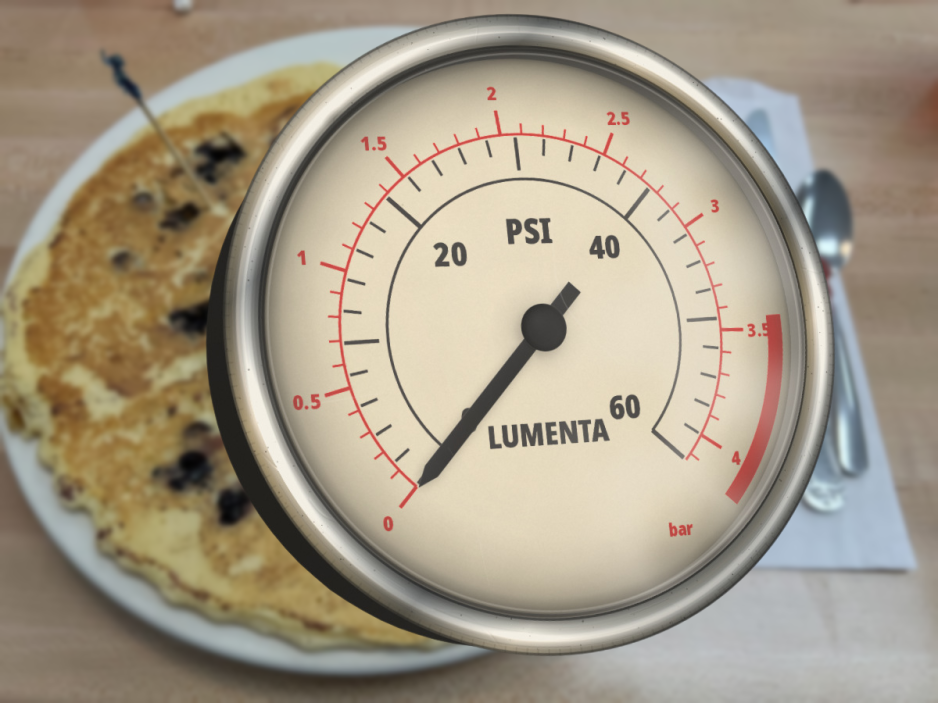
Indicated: 0,psi
